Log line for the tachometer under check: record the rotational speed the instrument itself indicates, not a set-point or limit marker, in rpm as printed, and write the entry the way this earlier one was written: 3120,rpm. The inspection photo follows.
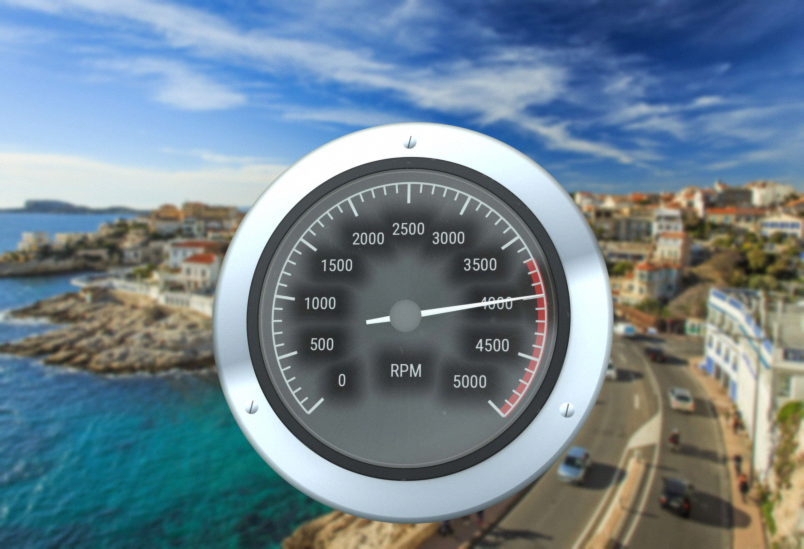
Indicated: 4000,rpm
